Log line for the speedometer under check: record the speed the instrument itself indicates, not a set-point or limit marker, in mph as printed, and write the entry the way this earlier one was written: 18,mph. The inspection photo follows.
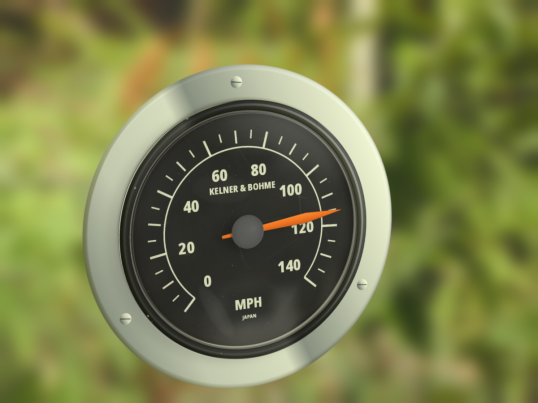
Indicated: 115,mph
